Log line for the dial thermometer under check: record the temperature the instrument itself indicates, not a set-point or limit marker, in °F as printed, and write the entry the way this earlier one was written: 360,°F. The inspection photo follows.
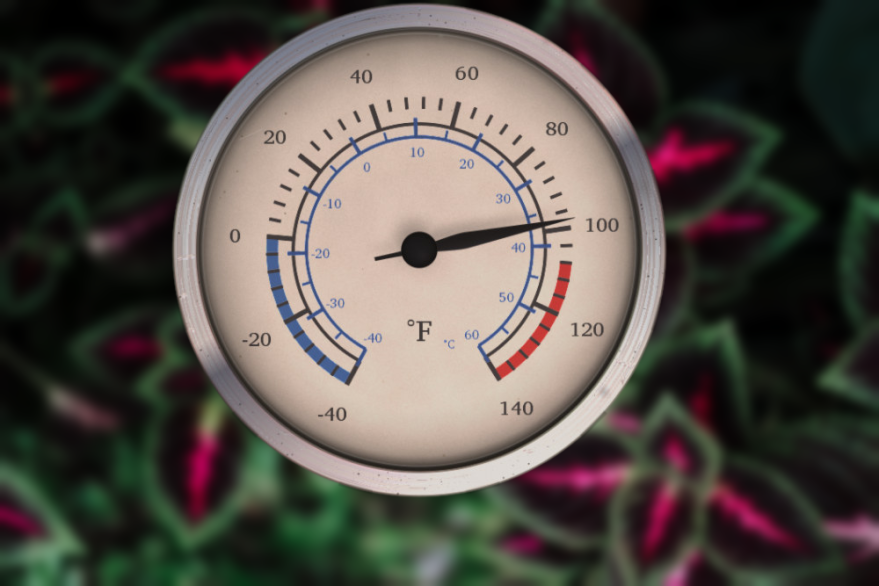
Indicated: 98,°F
